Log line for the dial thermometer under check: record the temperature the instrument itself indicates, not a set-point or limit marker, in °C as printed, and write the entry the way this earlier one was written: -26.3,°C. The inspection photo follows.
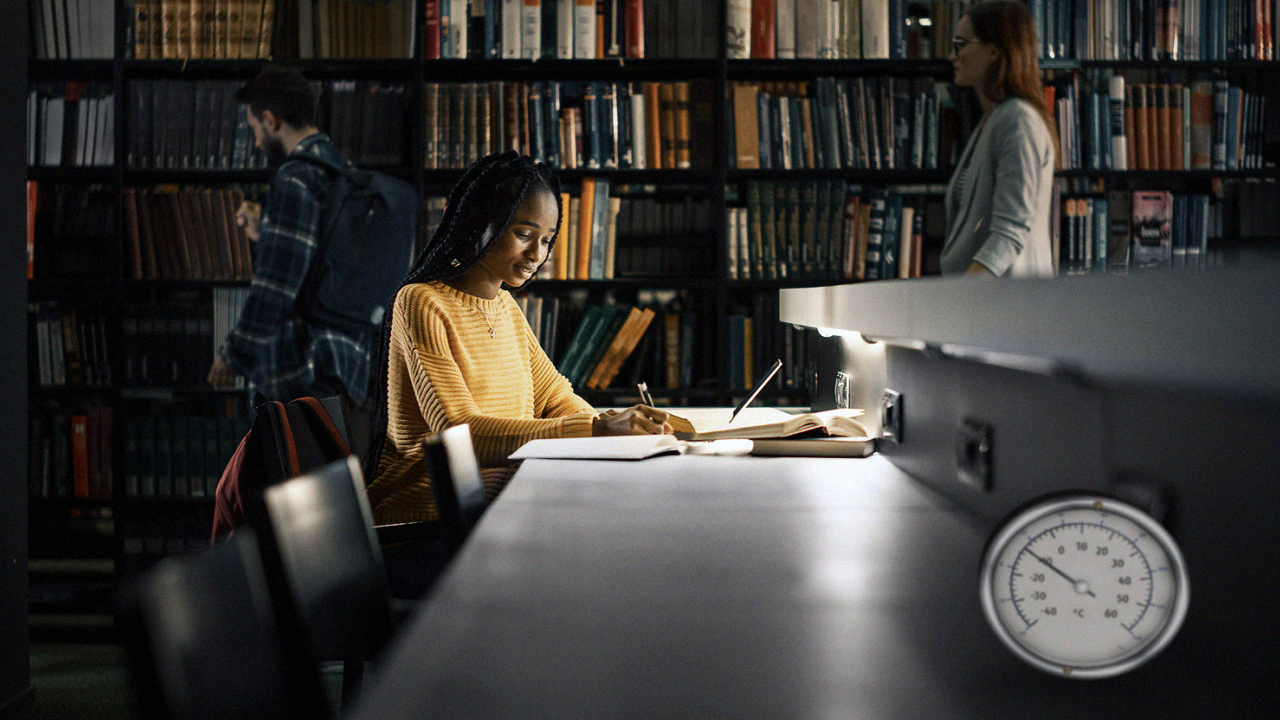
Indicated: -10,°C
